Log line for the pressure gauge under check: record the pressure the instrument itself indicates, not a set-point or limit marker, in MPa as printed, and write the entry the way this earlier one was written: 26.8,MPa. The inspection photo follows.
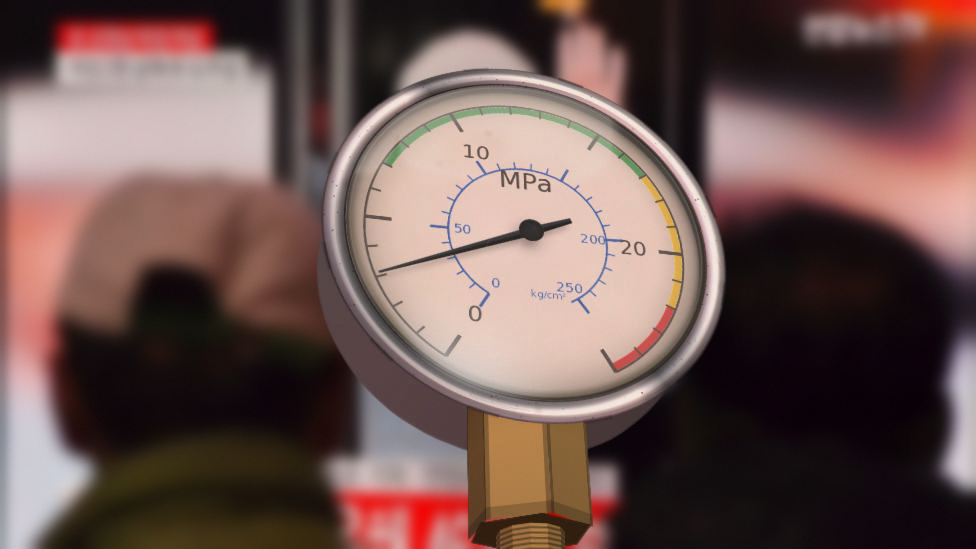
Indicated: 3,MPa
